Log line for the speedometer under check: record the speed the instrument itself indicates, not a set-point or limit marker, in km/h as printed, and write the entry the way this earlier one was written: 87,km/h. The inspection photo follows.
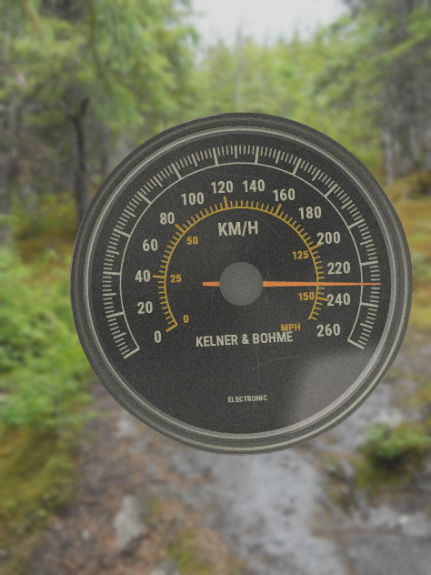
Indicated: 230,km/h
